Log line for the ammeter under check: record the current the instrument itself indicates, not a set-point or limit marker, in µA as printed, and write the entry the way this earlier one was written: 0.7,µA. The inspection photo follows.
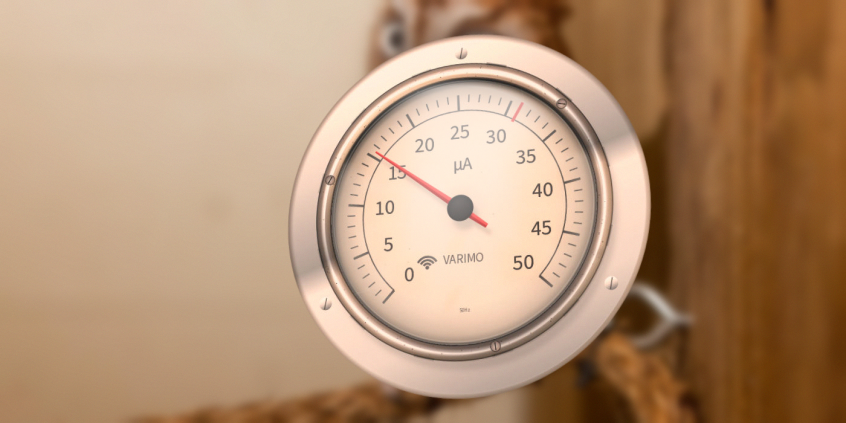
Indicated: 15.5,µA
